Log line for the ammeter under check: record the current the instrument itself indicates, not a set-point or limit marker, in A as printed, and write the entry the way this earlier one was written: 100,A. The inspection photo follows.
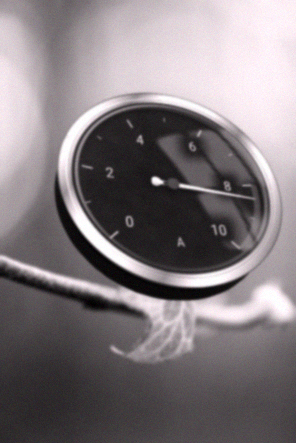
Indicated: 8.5,A
